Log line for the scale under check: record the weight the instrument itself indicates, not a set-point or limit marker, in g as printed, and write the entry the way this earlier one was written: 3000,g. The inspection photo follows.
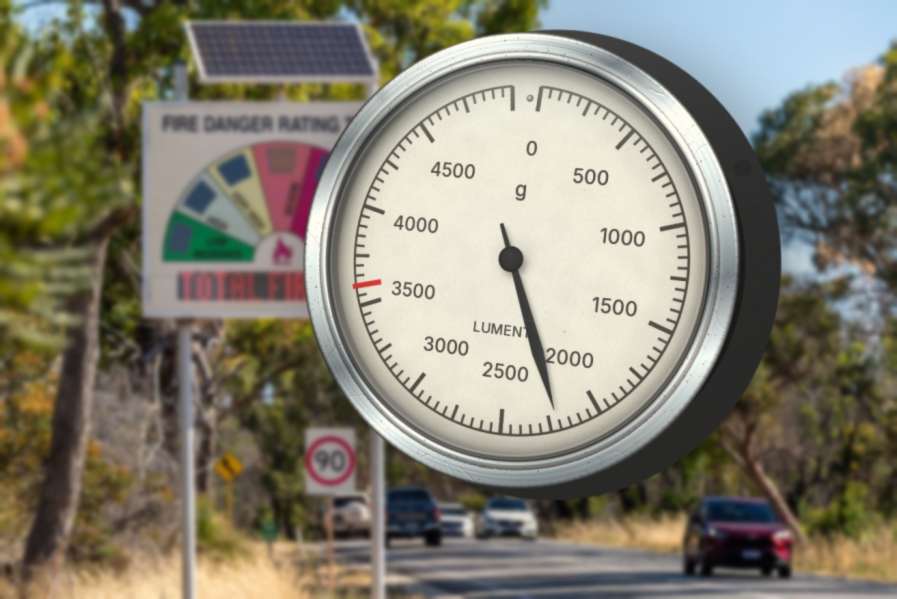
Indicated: 2200,g
